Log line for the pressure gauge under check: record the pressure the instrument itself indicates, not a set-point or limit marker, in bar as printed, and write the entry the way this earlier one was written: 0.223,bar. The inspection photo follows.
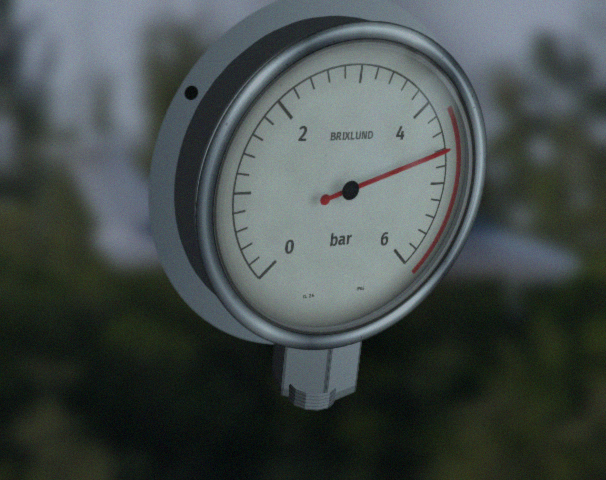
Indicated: 4.6,bar
